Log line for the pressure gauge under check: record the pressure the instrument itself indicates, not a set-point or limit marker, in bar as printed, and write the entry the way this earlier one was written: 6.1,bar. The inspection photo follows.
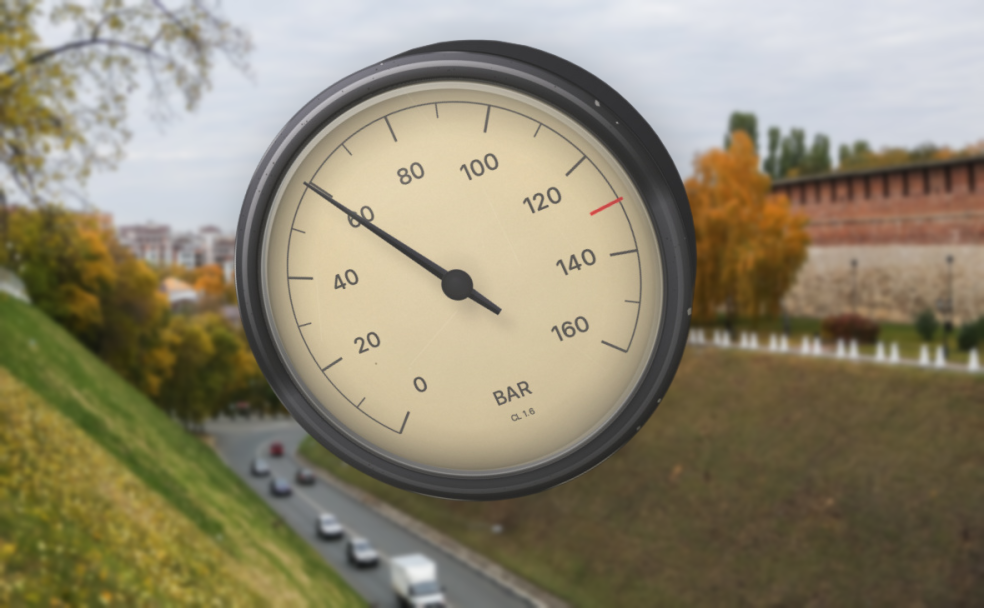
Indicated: 60,bar
